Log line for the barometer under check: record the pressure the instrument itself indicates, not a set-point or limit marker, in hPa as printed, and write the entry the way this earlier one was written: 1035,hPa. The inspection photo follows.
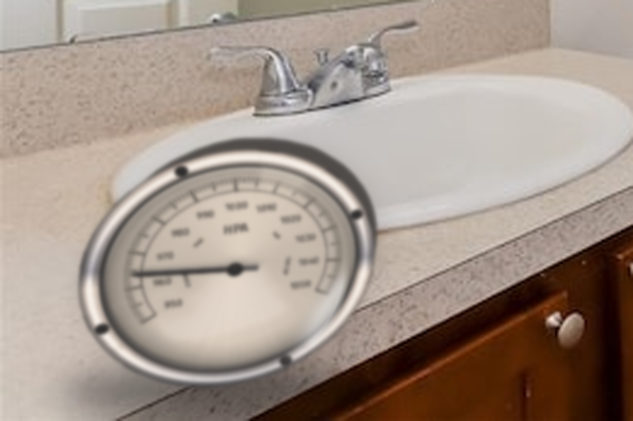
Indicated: 965,hPa
